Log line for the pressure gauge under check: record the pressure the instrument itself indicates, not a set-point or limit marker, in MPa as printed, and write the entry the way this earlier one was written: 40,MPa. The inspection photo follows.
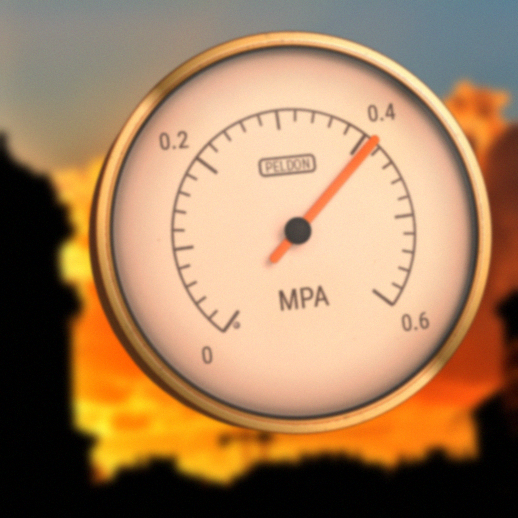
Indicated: 0.41,MPa
